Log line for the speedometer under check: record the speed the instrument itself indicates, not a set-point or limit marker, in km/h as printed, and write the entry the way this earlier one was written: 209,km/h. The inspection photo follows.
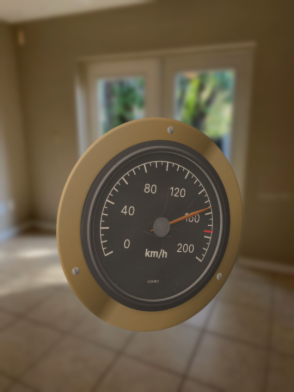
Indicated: 155,km/h
